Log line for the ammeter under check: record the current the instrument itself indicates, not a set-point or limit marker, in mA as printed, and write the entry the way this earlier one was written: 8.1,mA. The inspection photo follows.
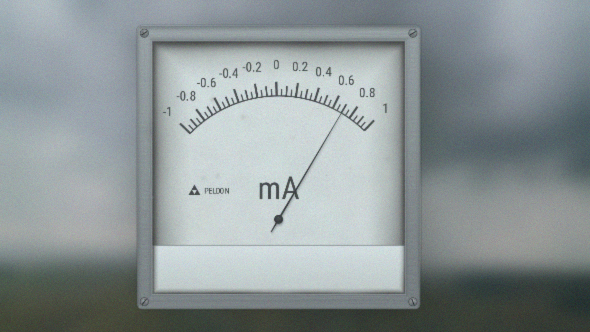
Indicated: 0.7,mA
